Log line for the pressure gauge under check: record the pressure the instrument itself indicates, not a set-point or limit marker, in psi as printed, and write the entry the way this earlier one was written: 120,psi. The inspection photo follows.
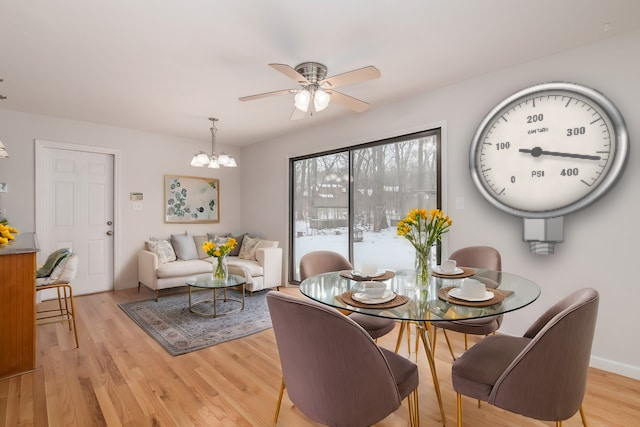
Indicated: 360,psi
